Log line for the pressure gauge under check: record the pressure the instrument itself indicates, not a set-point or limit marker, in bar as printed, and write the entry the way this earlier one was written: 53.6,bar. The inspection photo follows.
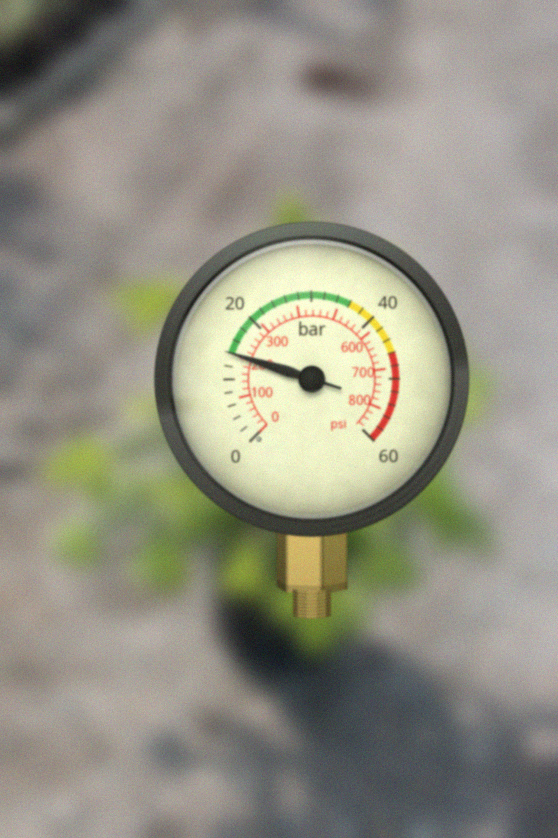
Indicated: 14,bar
